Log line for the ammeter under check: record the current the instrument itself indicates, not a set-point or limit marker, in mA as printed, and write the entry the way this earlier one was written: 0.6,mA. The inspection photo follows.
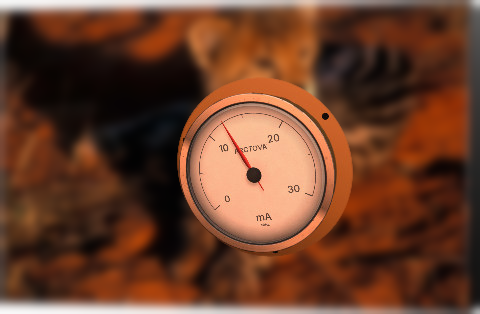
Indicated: 12.5,mA
